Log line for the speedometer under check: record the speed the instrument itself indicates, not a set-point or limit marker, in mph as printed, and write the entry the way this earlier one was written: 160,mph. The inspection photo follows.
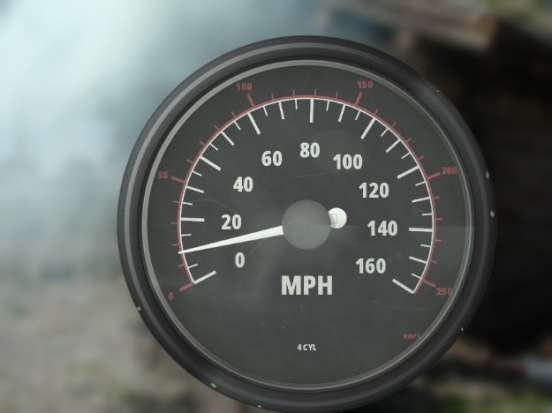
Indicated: 10,mph
